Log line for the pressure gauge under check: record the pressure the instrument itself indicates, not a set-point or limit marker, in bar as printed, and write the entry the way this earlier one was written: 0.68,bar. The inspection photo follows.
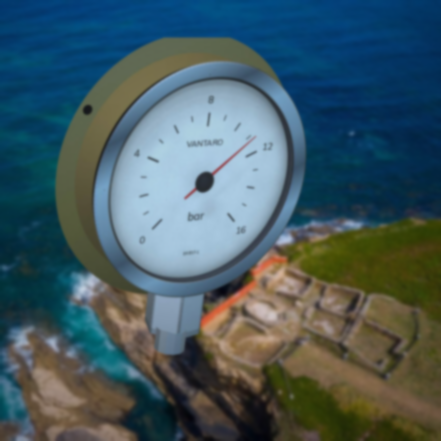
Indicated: 11,bar
